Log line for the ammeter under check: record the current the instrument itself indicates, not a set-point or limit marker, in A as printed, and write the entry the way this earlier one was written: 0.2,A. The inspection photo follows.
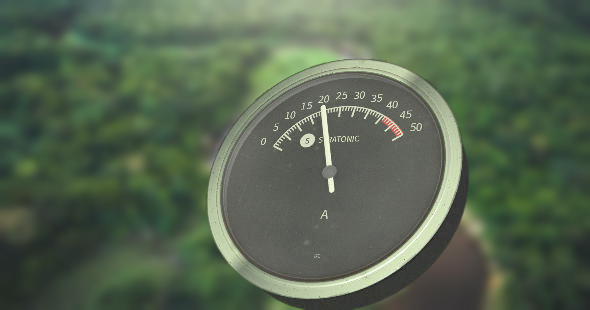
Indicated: 20,A
